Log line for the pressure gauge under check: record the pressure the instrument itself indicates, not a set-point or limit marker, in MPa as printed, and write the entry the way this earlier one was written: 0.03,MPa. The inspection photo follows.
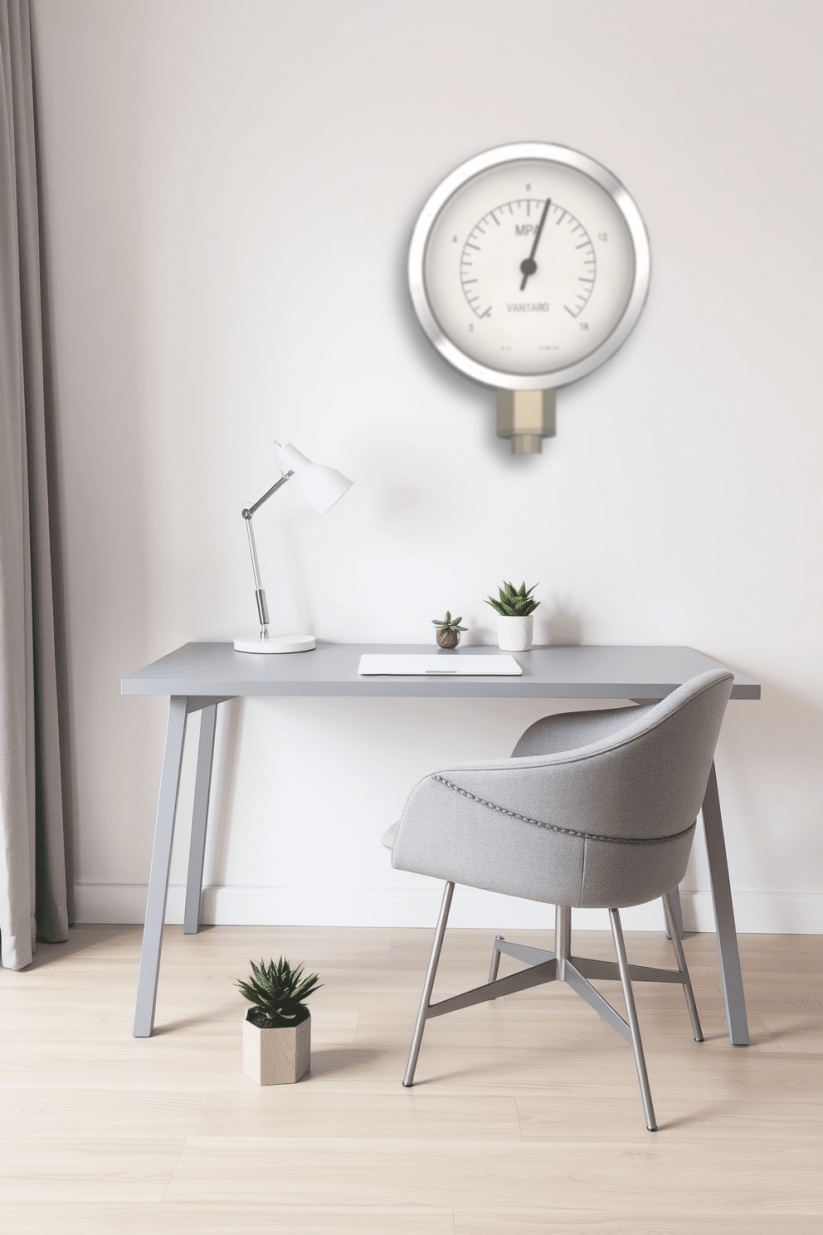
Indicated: 9,MPa
